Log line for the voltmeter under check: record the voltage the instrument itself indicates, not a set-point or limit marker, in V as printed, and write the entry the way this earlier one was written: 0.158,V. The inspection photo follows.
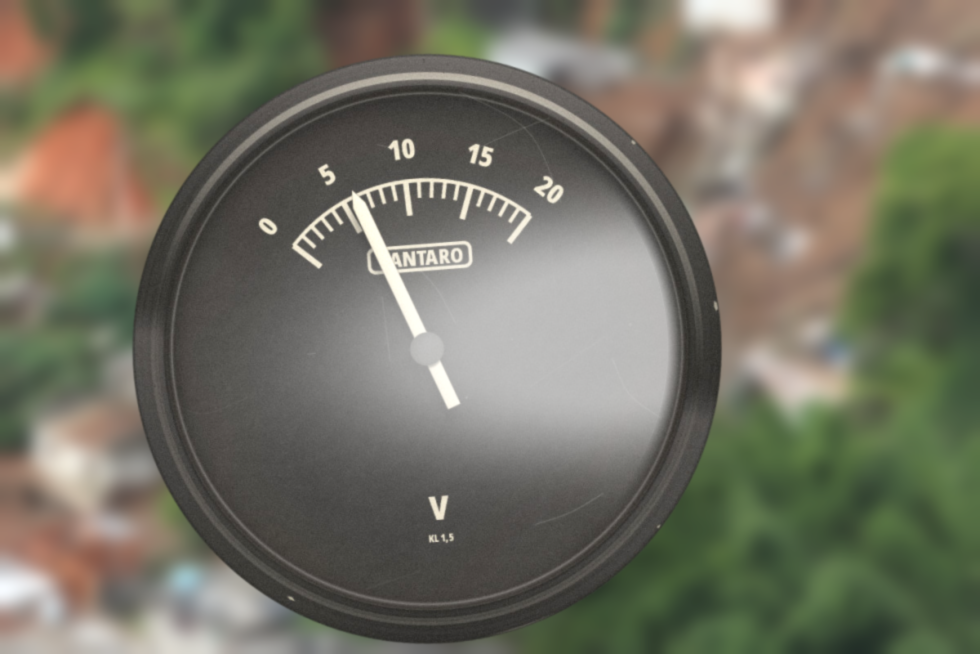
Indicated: 6,V
